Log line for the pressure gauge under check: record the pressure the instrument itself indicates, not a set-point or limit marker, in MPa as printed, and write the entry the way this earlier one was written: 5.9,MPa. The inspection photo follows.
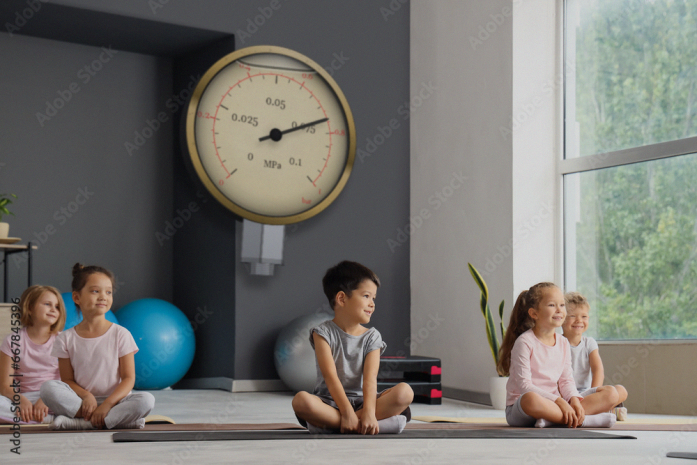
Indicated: 0.075,MPa
